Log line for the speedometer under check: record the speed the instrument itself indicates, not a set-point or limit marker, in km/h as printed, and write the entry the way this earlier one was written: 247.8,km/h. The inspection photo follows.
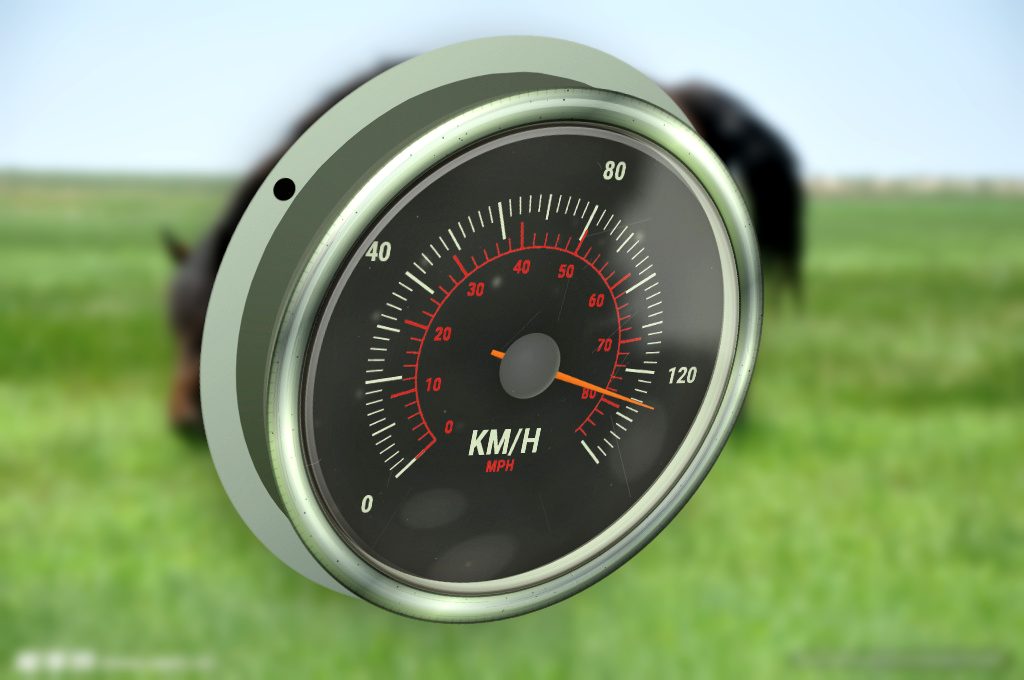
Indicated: 126,km/h
